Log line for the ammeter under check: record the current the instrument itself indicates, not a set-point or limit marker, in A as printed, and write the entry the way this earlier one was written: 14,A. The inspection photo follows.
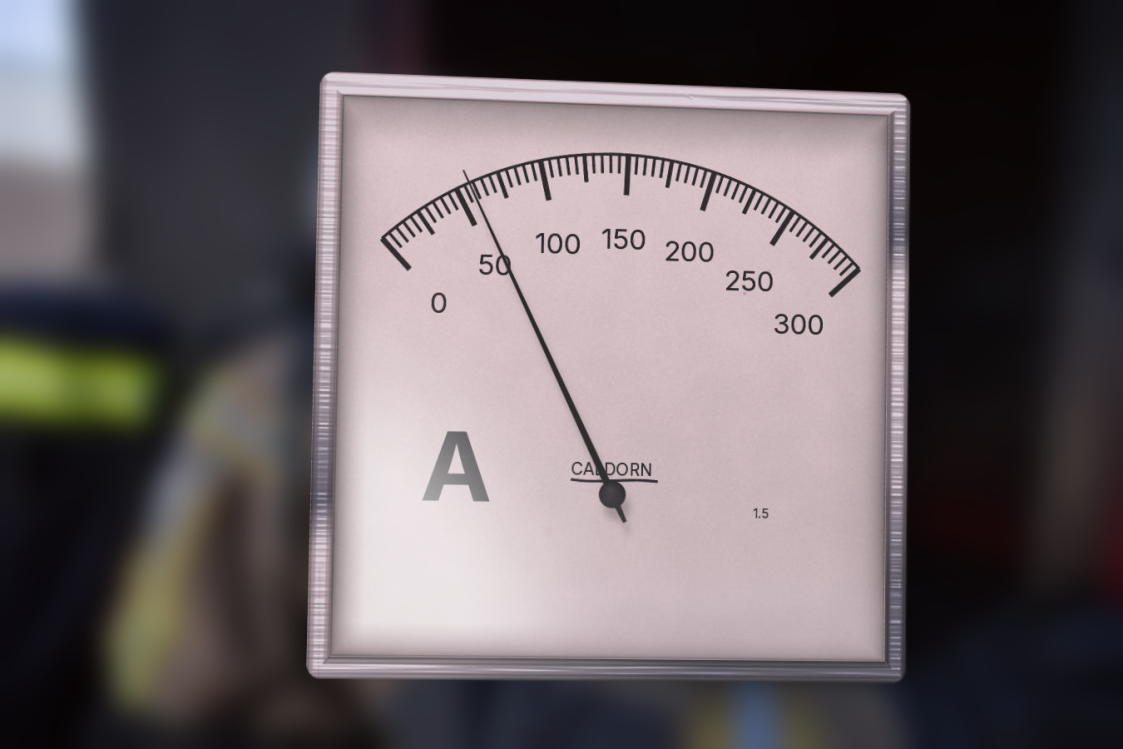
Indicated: 57.5,A
